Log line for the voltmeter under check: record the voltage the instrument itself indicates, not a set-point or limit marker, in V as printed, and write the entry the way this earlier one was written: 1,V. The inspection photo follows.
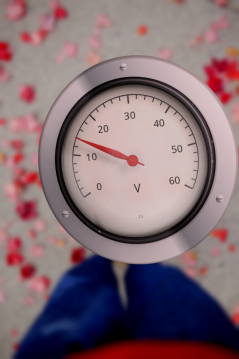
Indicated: 14,V
